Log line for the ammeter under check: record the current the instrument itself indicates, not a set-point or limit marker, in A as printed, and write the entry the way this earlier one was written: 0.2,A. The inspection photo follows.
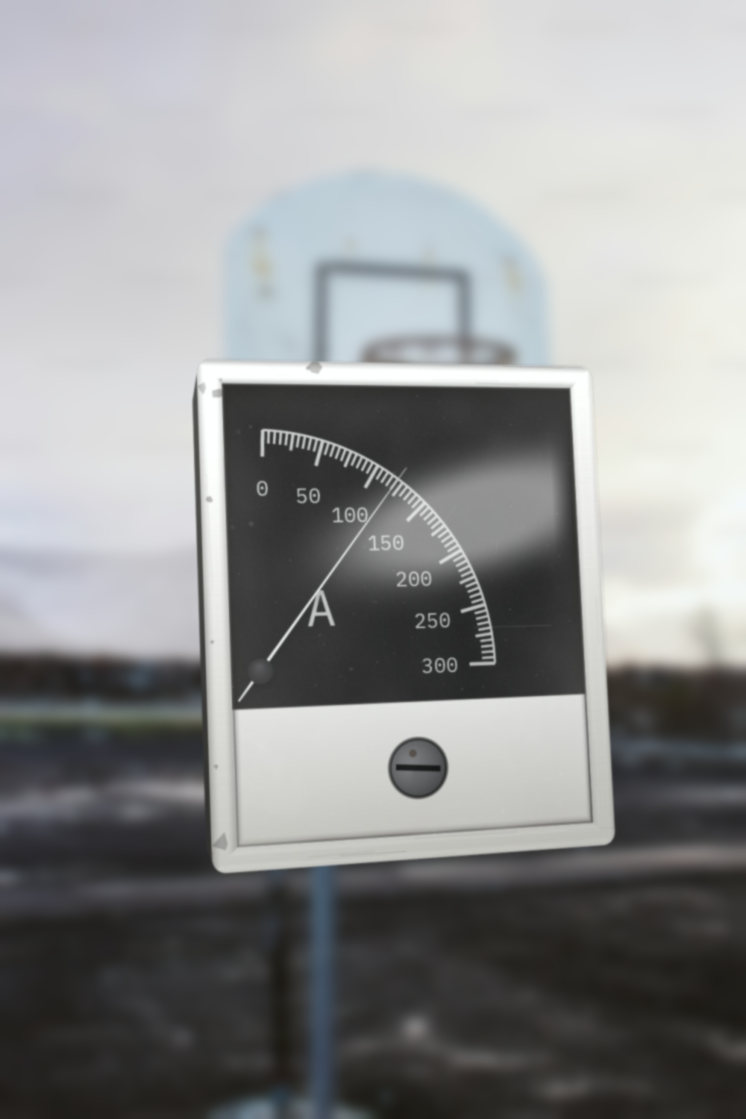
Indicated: 120,A
